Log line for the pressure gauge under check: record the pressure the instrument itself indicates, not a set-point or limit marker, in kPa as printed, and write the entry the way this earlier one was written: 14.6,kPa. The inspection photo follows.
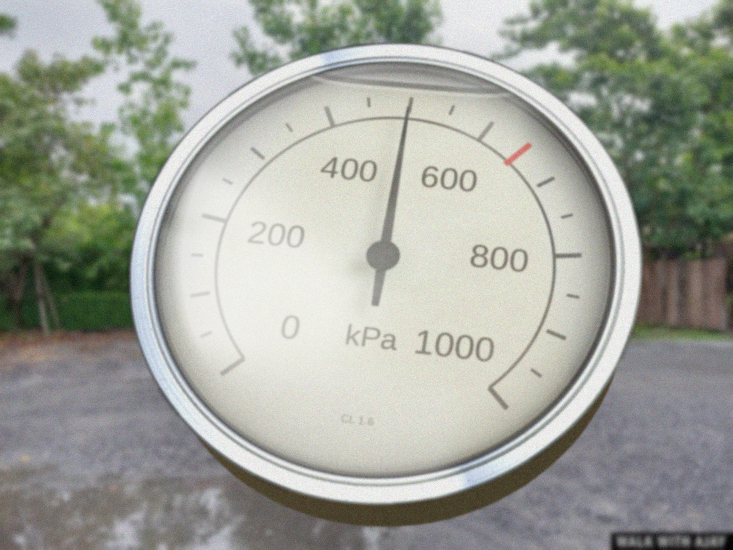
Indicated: 500,kPa
